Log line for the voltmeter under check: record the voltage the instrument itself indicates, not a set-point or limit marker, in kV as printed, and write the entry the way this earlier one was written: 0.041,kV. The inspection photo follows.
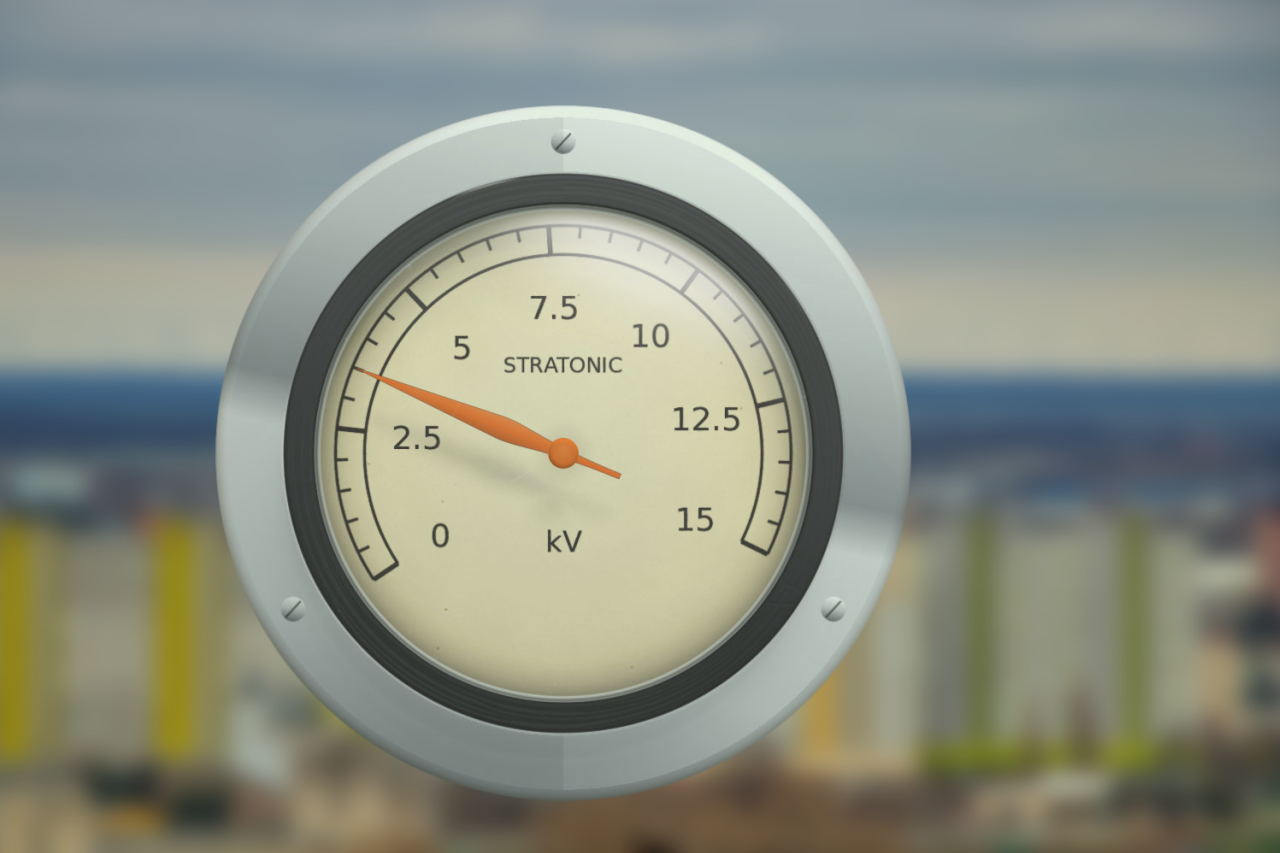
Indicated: 3.5,kV
